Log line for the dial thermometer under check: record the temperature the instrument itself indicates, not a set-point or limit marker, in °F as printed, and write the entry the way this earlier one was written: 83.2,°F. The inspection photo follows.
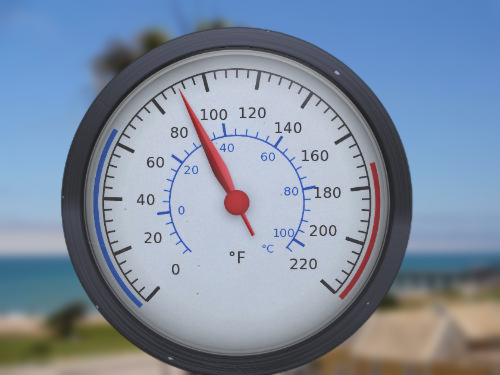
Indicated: 90,°F
